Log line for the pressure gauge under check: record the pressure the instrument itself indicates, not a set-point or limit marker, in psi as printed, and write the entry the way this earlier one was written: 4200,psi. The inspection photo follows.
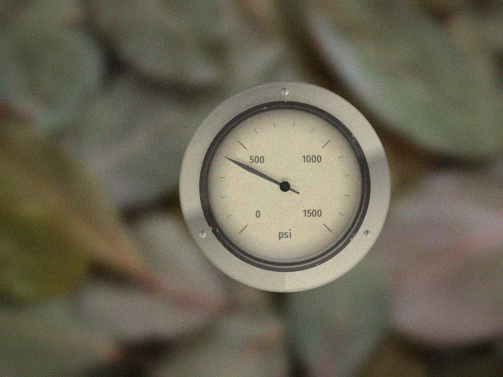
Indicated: 400,psi
